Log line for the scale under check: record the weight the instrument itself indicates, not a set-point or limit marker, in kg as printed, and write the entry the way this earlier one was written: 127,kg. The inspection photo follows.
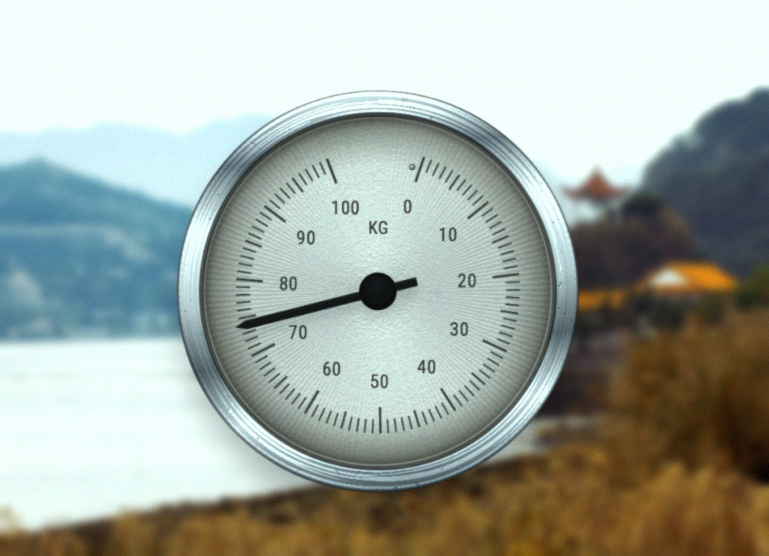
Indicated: 74,kg
